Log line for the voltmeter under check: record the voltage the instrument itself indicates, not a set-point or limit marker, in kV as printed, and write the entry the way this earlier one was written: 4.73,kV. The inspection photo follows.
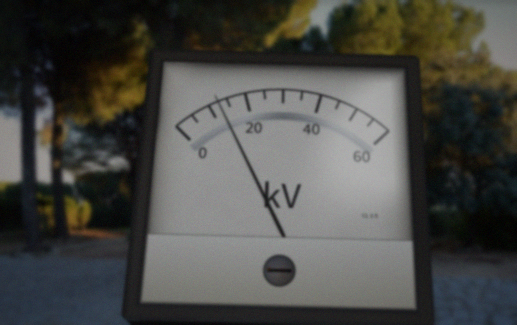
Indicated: 12.5,kV
